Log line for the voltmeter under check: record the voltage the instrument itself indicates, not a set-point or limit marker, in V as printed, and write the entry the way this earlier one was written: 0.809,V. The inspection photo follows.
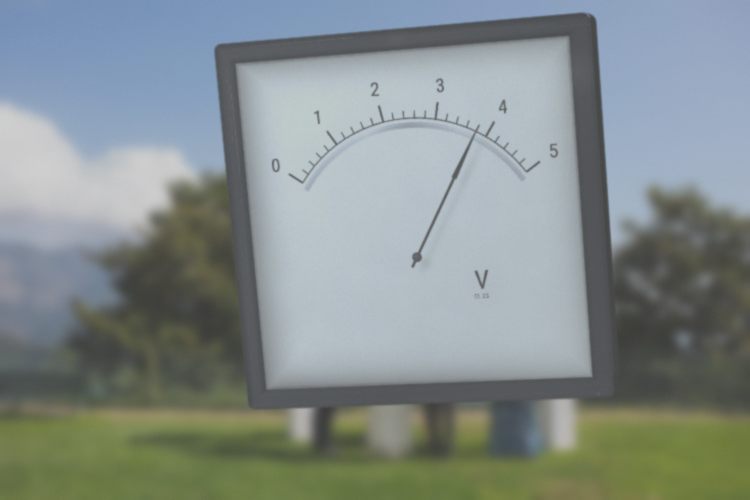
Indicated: 3.8,V
